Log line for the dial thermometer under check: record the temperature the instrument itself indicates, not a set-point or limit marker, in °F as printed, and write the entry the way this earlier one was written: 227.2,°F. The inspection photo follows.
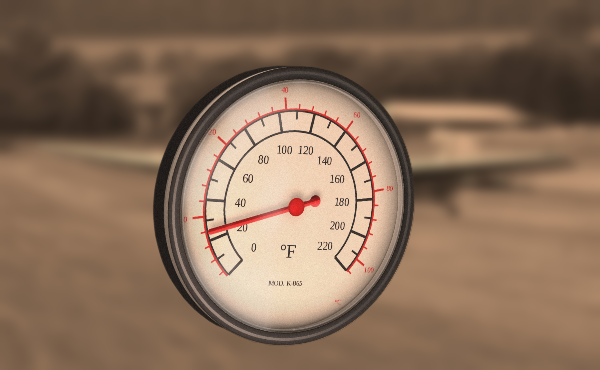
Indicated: 25,°F
